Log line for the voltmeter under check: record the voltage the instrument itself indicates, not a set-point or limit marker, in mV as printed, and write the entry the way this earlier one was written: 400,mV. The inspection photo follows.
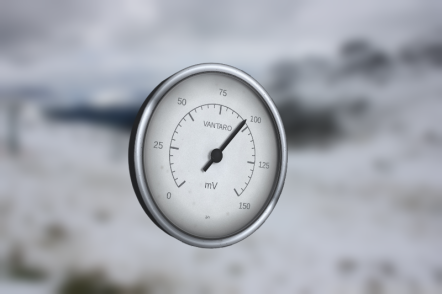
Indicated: 95,mV
